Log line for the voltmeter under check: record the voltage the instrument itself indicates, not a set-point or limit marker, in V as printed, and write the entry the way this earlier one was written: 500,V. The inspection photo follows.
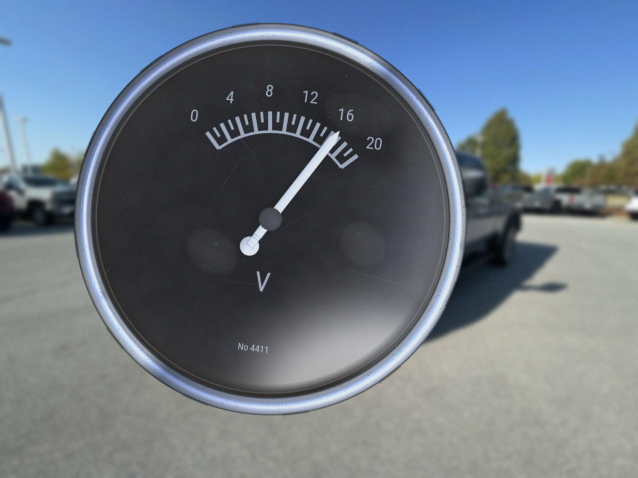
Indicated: 16.5,V
